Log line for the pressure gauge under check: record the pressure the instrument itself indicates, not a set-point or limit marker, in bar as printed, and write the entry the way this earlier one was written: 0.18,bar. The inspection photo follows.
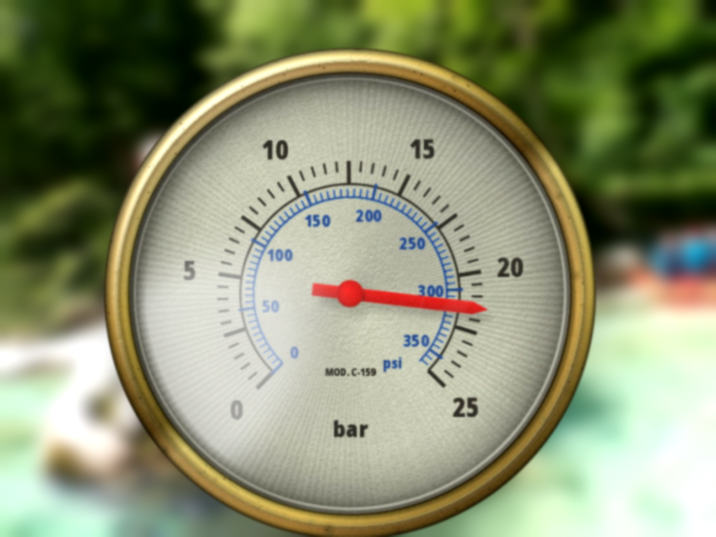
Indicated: 21.5,bar
